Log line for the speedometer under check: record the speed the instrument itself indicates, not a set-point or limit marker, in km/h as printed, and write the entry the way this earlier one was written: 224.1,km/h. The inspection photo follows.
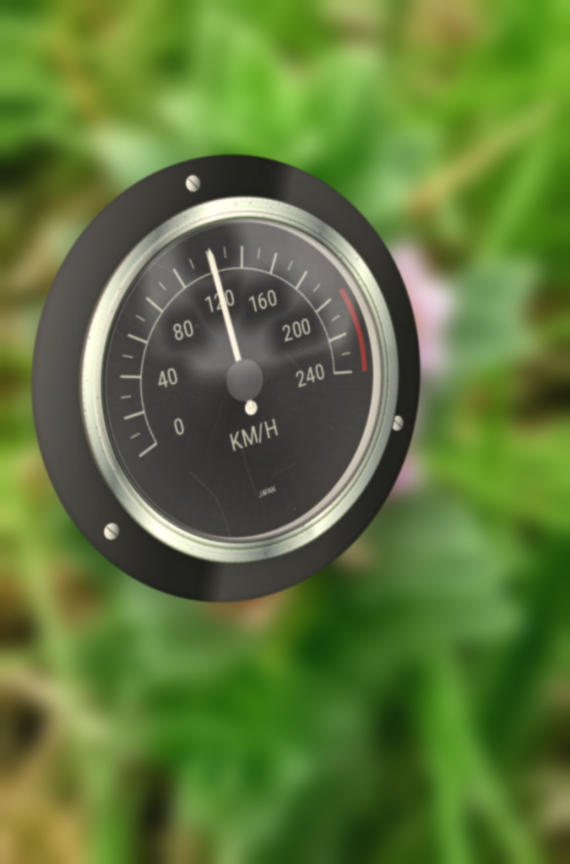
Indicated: 120,km/h
